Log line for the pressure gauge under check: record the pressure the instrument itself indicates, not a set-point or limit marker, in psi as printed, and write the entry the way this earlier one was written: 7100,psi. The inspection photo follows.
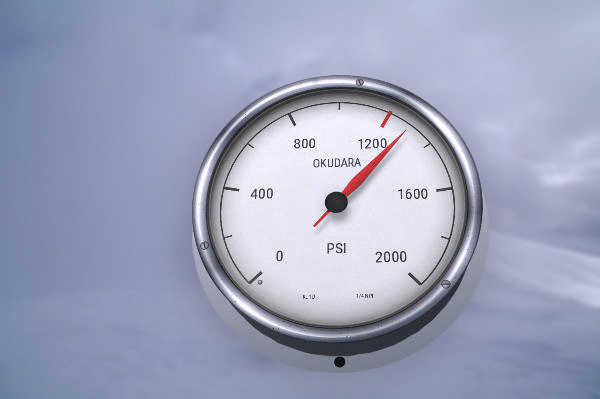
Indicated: 1300,psi
